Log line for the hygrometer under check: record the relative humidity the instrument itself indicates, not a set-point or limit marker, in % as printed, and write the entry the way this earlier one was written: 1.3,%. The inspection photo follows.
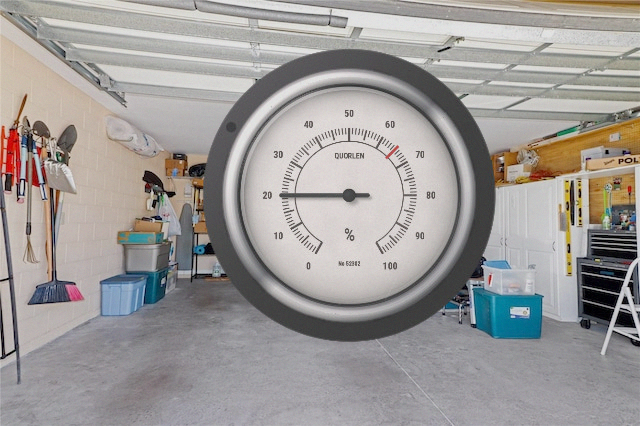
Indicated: 20,%
